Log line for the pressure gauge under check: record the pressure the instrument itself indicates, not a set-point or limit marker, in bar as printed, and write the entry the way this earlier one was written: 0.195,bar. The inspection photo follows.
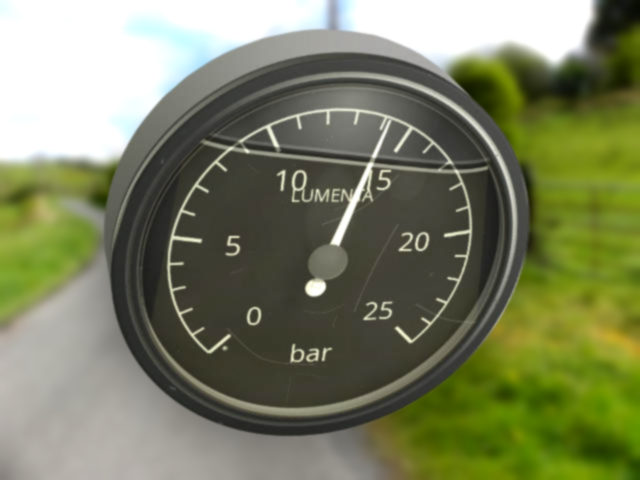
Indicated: 14,bar
